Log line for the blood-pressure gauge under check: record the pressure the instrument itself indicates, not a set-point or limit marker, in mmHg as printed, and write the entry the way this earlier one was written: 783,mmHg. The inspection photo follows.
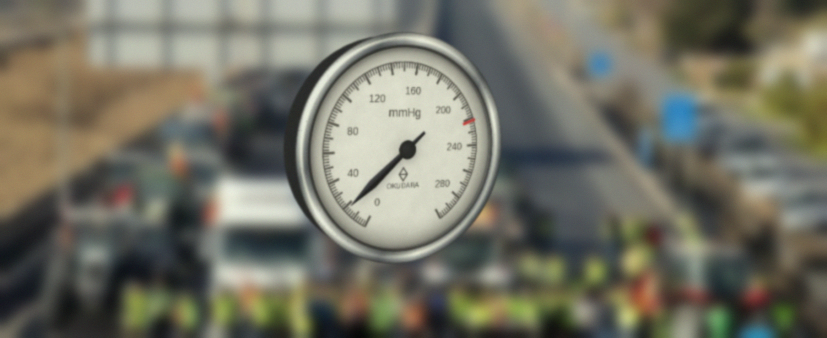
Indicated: 20,mmHg
